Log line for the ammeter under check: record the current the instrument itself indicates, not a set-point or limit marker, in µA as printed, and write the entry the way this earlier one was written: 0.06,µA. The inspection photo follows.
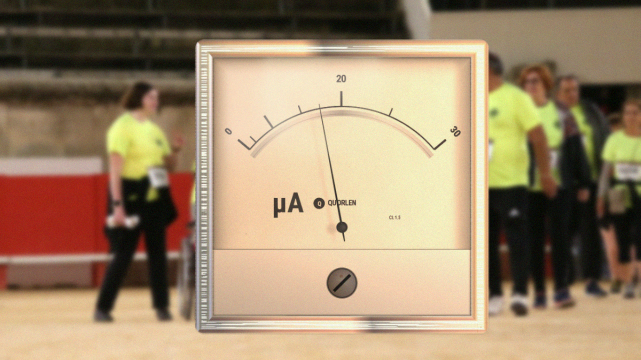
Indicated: 17.5,µA
